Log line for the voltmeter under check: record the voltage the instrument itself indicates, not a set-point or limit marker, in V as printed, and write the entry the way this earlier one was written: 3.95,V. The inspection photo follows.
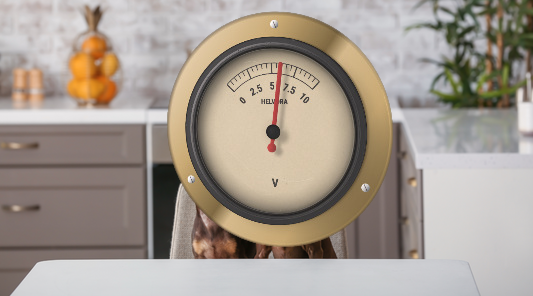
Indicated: 6,V
